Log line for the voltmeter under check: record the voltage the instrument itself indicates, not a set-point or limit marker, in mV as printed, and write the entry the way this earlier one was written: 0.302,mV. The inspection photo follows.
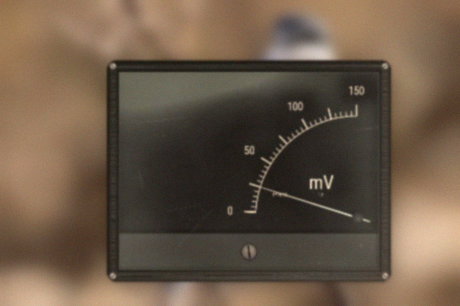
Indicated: 25,mV
